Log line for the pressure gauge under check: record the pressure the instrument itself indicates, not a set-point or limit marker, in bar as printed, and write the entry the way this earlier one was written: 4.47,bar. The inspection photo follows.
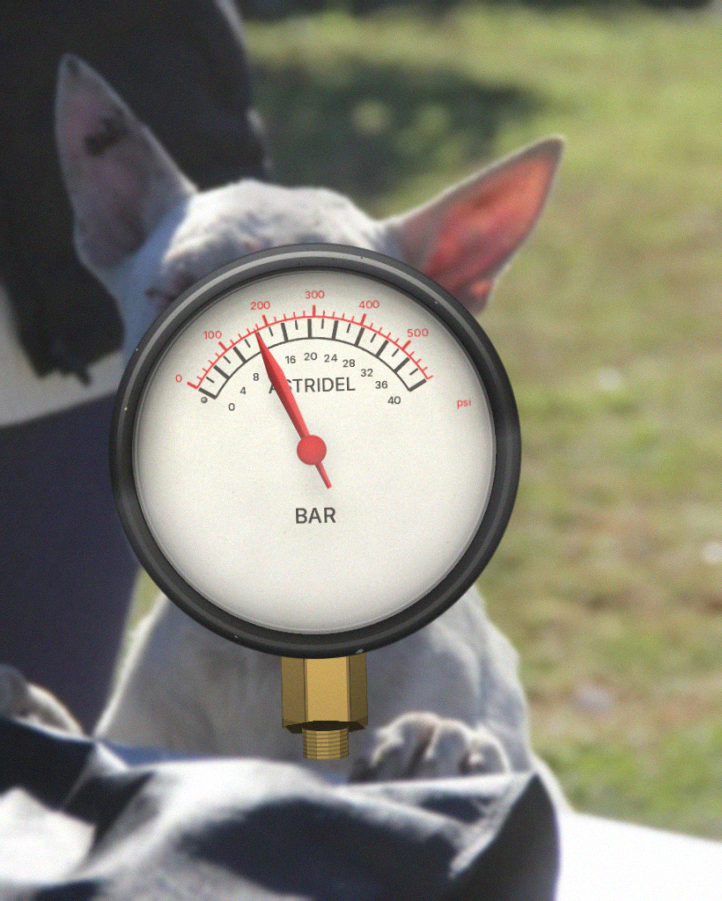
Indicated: 12,bar
